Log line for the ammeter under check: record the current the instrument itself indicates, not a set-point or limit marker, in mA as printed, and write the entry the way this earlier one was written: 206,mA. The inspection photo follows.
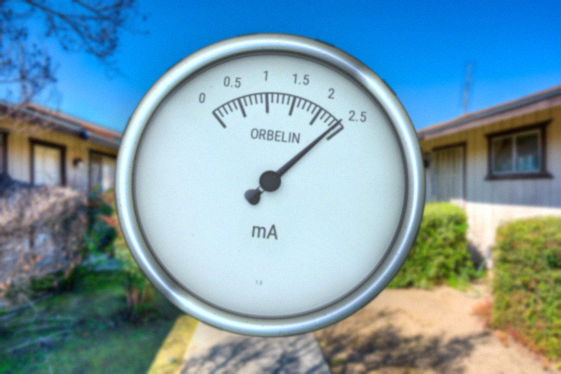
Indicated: 2.4,mA
